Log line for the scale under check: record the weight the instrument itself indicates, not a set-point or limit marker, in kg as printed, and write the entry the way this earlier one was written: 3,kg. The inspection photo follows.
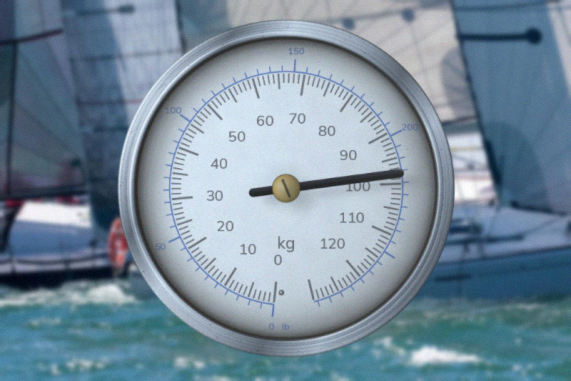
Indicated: 98,kg
